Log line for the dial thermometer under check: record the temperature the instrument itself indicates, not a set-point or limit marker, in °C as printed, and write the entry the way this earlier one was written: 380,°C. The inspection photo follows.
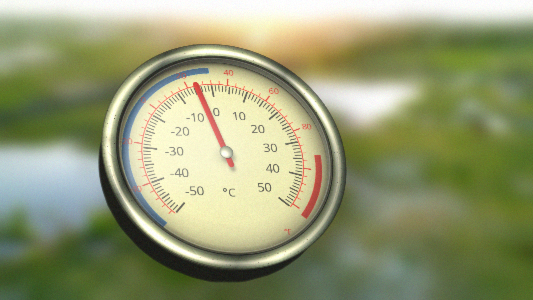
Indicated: -5,°C
